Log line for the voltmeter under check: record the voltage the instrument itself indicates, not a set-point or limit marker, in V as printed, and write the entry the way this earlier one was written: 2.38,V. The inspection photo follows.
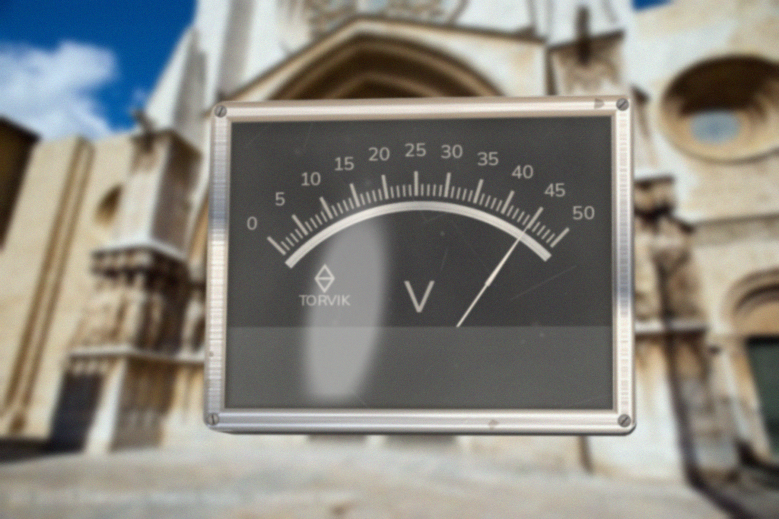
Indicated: 45,V
